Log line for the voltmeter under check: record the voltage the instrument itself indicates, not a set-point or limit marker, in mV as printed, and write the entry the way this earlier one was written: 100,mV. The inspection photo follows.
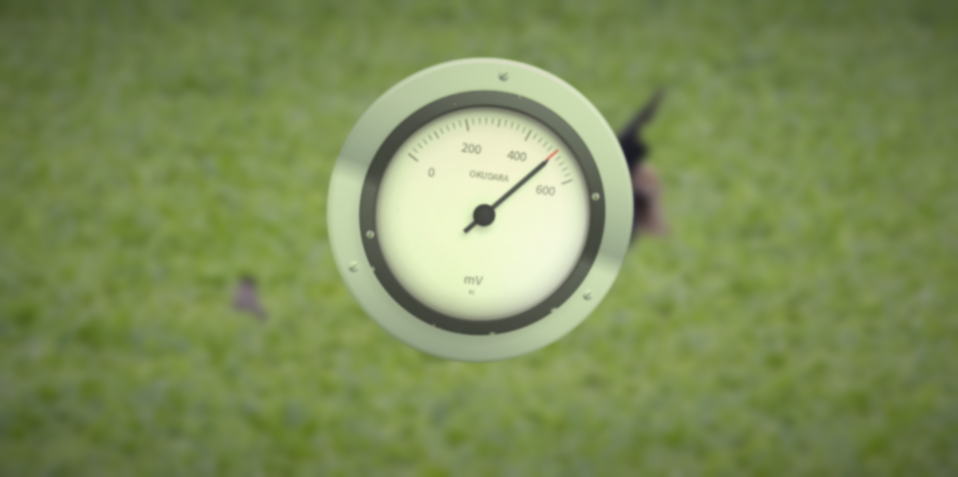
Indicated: 500,mV
